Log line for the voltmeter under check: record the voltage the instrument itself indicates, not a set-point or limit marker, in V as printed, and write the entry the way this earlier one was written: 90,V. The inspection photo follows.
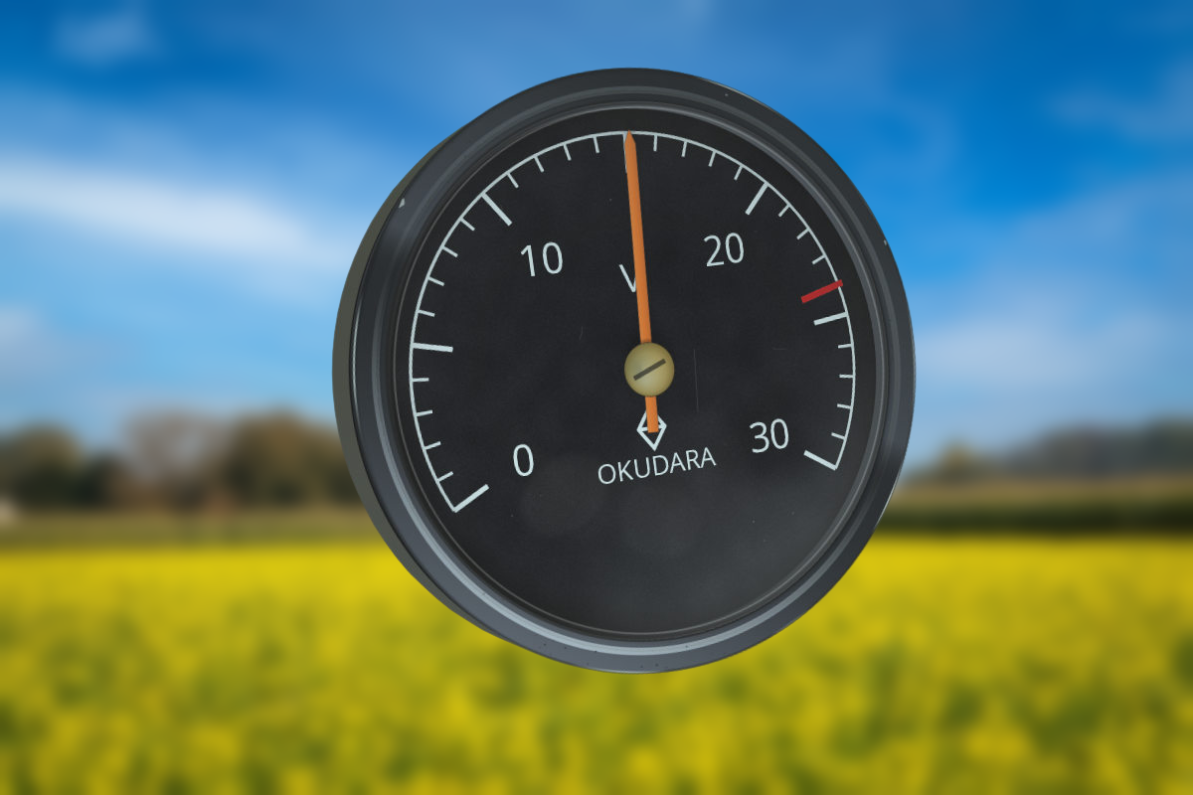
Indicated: 15,V
